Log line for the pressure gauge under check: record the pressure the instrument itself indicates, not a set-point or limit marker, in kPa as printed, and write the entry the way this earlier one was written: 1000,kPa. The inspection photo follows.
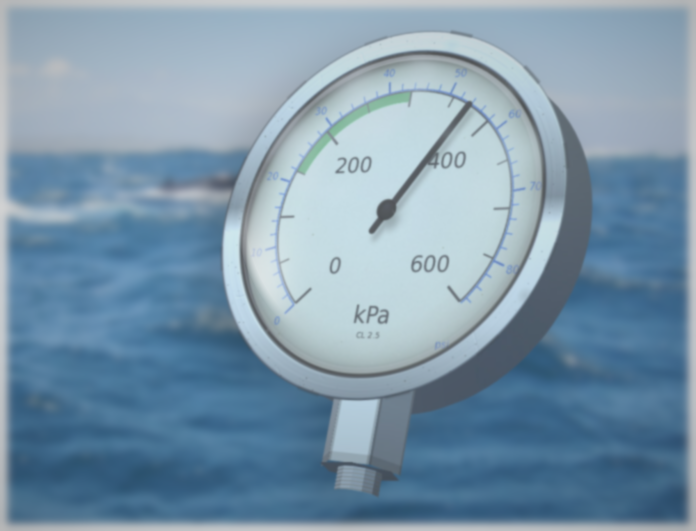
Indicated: 375,kPa
